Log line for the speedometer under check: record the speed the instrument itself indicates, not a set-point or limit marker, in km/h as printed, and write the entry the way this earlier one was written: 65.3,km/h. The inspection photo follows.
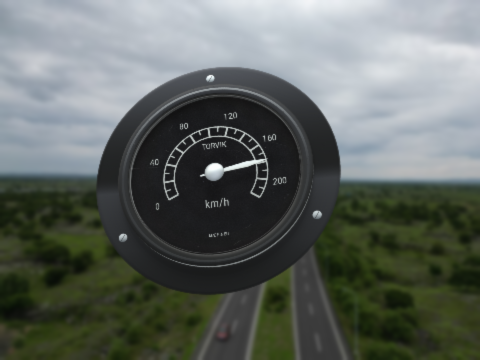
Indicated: 180,km/h
